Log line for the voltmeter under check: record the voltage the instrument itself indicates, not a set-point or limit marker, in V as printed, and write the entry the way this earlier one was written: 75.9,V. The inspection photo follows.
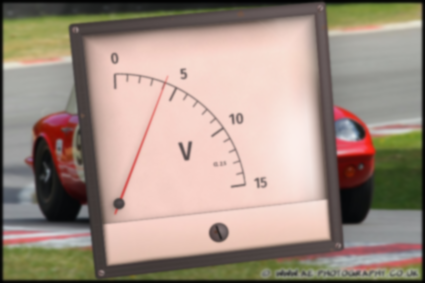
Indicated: 4,V
